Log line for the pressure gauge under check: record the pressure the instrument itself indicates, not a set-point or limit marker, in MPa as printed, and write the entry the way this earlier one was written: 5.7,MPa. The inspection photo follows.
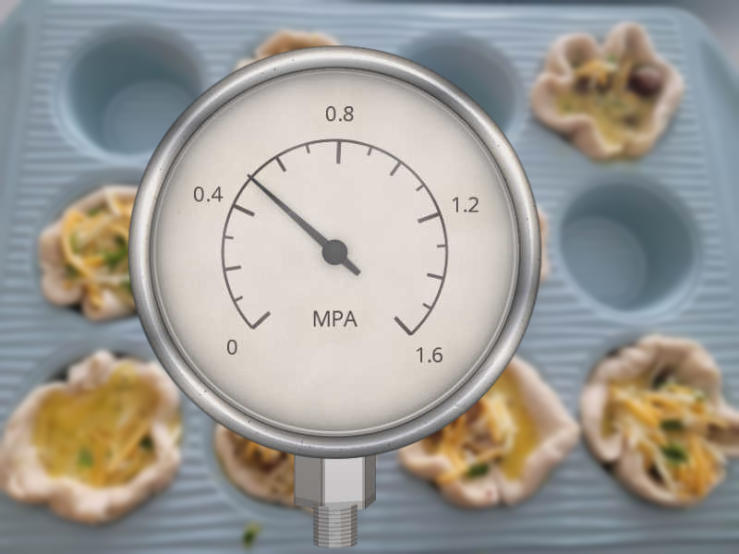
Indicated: 0.5,MPa
